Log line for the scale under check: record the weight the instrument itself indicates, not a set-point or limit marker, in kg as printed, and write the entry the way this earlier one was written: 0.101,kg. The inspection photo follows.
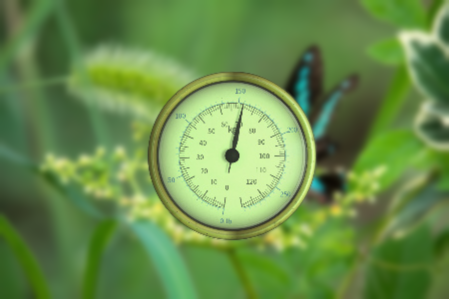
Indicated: 70,kg
